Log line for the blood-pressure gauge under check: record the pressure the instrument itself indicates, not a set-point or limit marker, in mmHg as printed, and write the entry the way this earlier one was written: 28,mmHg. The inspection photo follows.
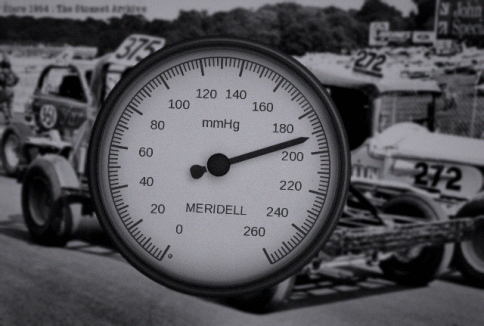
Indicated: 192,mmHg
